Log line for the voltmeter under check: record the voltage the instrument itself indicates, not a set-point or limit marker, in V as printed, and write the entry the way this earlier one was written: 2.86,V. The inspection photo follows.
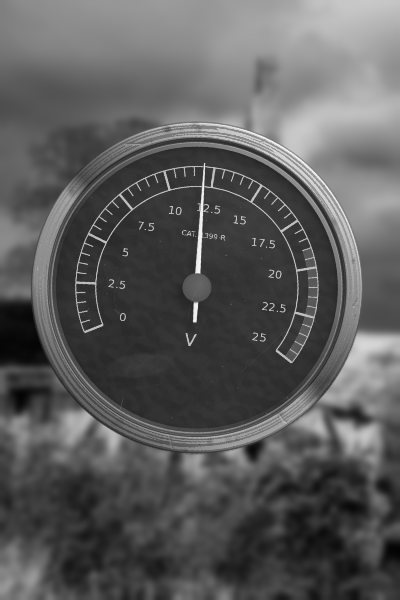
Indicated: 12,V
